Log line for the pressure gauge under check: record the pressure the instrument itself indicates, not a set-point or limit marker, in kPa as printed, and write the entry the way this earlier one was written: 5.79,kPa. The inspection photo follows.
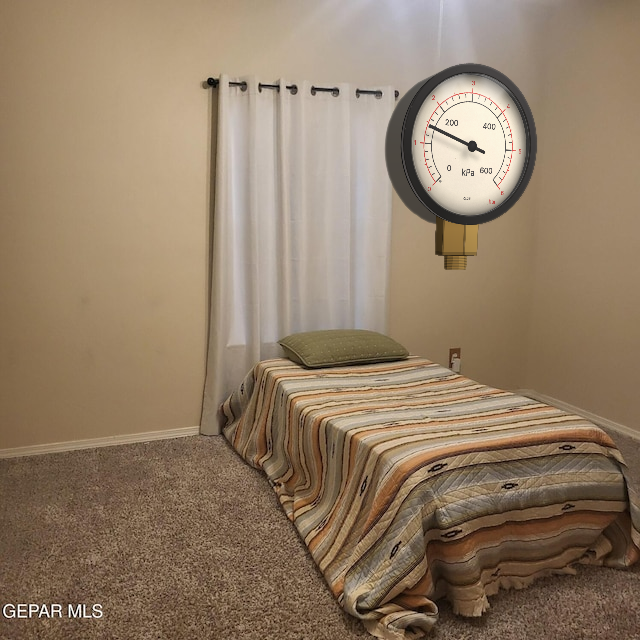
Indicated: 140,kPa
